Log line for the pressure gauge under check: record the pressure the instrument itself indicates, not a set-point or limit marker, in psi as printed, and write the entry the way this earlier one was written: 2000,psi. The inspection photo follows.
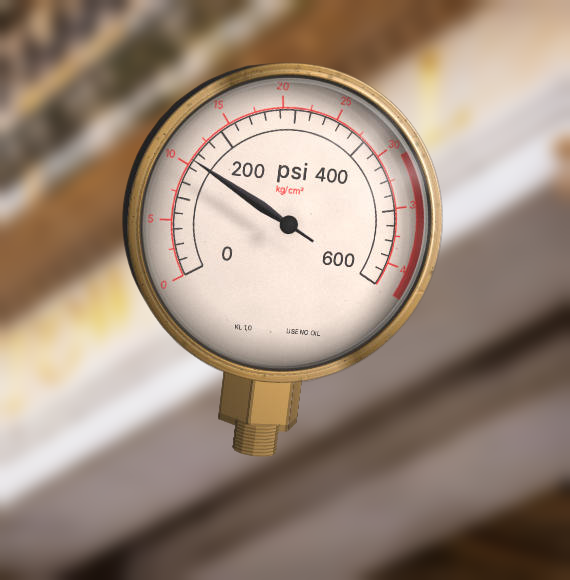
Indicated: 150,psi
